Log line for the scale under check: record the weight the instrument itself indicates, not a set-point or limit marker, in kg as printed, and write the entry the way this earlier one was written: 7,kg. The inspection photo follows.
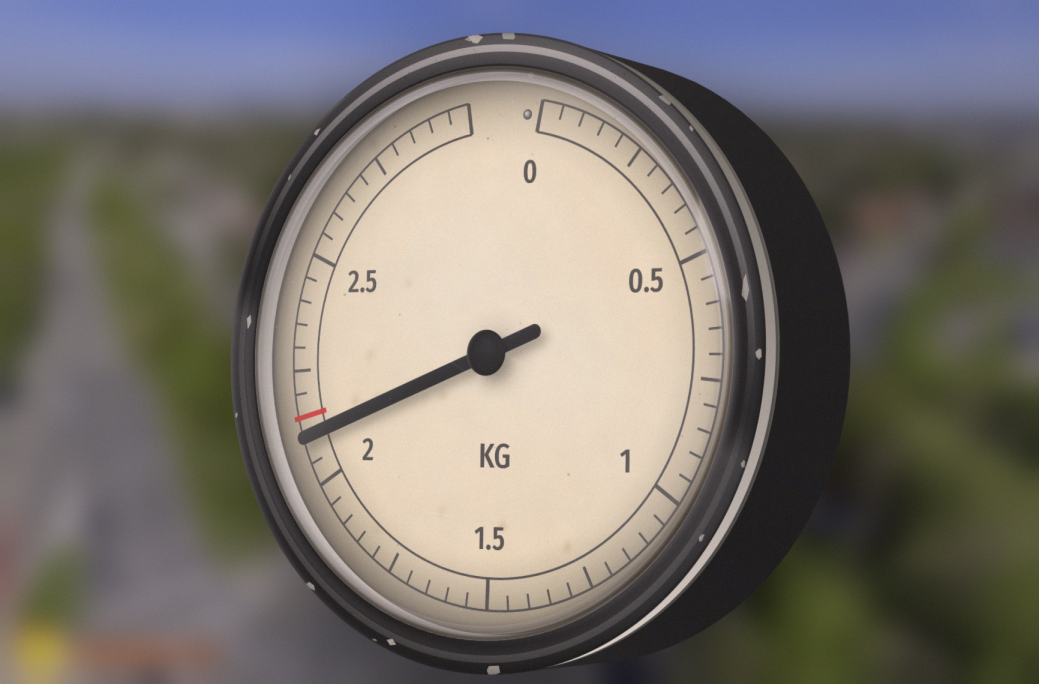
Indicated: 2.1,kg
